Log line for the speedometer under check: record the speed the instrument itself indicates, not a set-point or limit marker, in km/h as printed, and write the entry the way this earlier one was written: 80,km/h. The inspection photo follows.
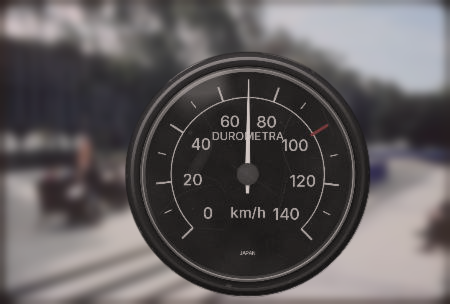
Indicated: 70,km/h
